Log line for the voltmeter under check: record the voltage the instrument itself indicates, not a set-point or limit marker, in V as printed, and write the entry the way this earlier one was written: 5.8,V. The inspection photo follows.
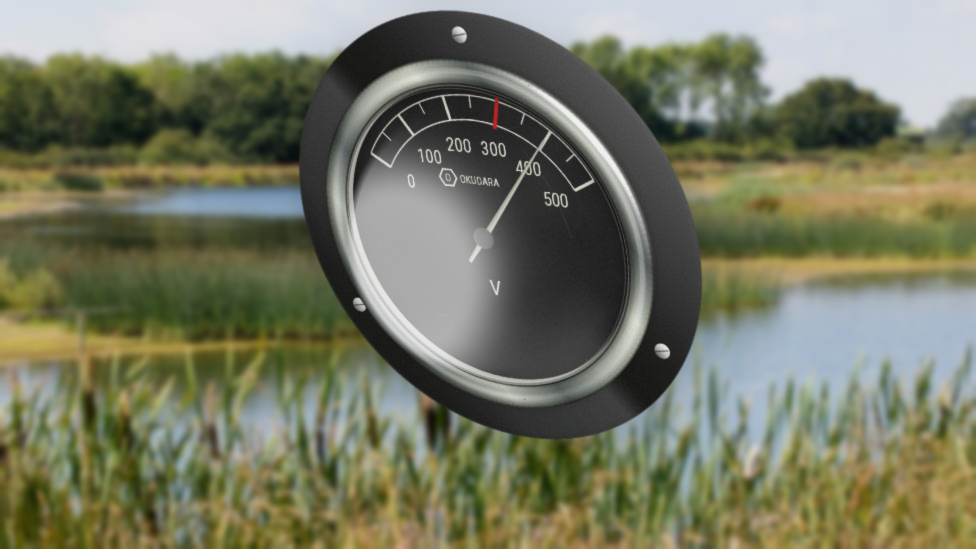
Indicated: 400,V
